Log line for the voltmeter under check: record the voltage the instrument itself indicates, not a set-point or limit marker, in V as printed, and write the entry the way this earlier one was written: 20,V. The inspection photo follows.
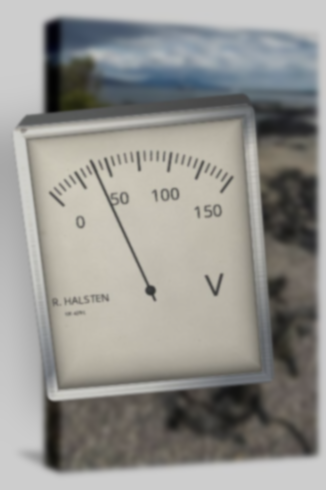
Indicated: 40,V
